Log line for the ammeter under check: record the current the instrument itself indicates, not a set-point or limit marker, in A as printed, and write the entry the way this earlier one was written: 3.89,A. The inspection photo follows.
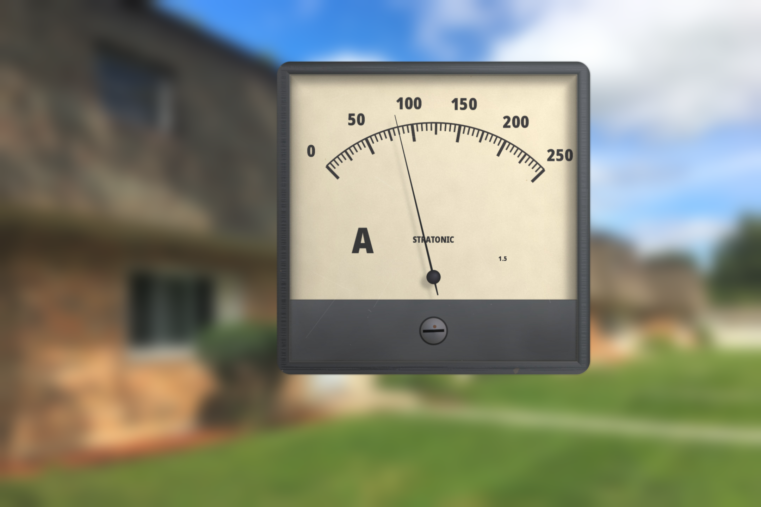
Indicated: 85,A
